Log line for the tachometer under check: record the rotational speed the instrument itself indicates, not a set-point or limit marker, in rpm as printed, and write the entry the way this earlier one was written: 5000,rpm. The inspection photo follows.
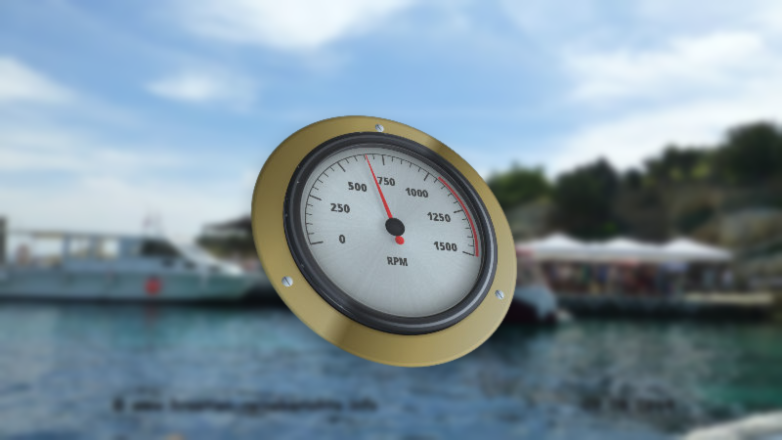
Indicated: 650,rpm
